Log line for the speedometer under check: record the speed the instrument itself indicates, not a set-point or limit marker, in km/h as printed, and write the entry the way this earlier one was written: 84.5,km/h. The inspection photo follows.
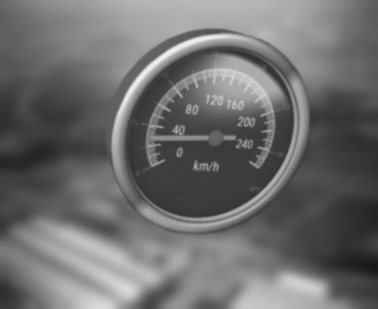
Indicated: 30,km/h
